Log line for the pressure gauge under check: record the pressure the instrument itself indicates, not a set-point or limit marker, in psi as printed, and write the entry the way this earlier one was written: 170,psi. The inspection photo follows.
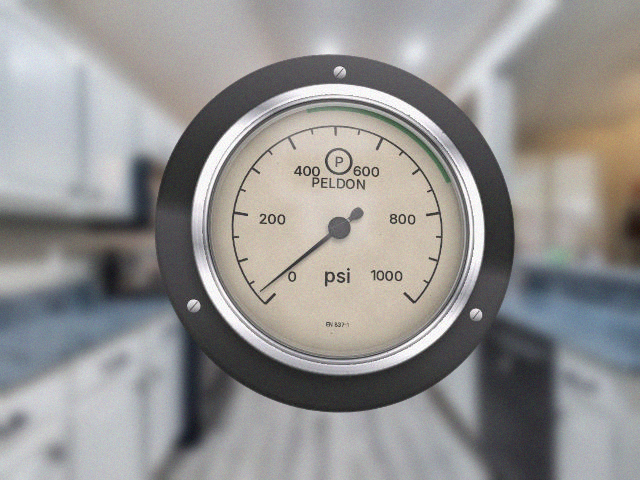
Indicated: 25,psi
